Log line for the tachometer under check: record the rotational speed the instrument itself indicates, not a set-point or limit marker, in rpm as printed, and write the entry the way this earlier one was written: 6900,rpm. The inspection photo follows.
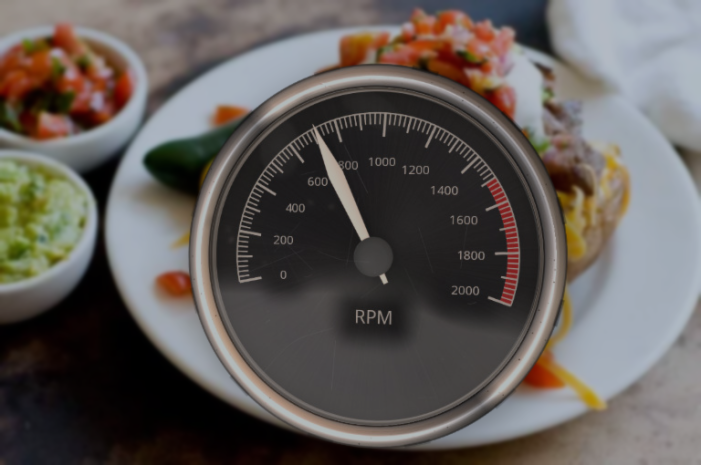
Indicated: 720,rpm
